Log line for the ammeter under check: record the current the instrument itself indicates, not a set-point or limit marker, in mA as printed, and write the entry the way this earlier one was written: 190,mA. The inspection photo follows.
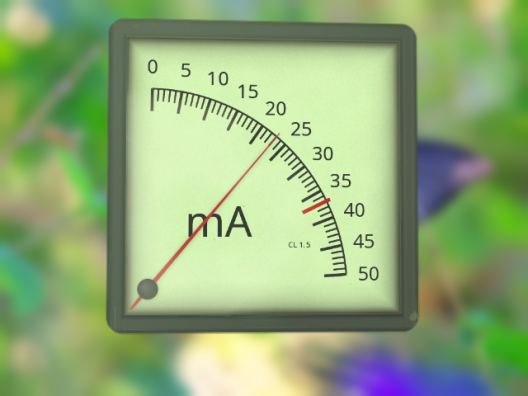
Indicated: 23,mA
